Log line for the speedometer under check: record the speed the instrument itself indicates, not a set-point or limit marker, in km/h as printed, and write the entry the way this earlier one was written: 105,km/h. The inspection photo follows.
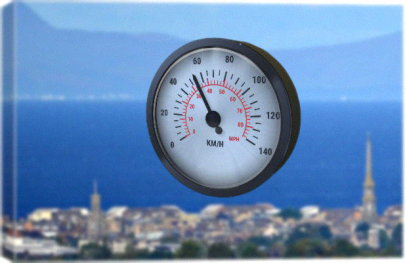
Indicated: 55,km/h
